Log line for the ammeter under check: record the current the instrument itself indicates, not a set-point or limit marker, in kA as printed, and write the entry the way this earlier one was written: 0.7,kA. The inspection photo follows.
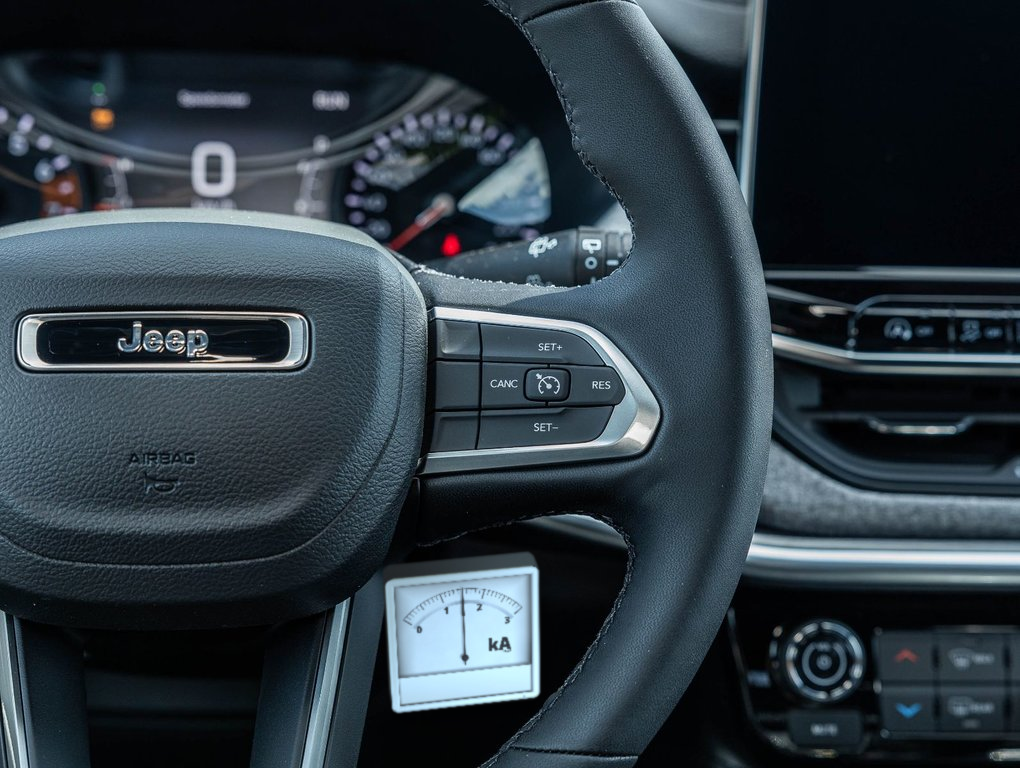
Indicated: 1.5,kA
